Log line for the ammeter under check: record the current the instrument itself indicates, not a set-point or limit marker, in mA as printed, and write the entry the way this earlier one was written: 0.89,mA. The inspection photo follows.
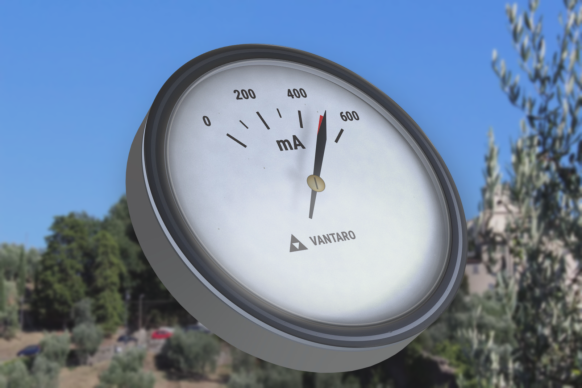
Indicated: 500,mA
